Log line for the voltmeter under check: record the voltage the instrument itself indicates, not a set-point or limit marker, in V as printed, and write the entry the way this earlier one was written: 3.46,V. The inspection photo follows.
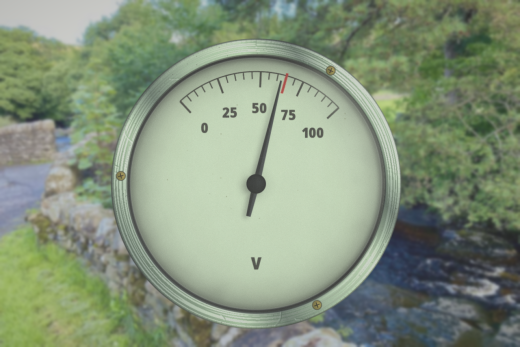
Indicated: 62.5,V
